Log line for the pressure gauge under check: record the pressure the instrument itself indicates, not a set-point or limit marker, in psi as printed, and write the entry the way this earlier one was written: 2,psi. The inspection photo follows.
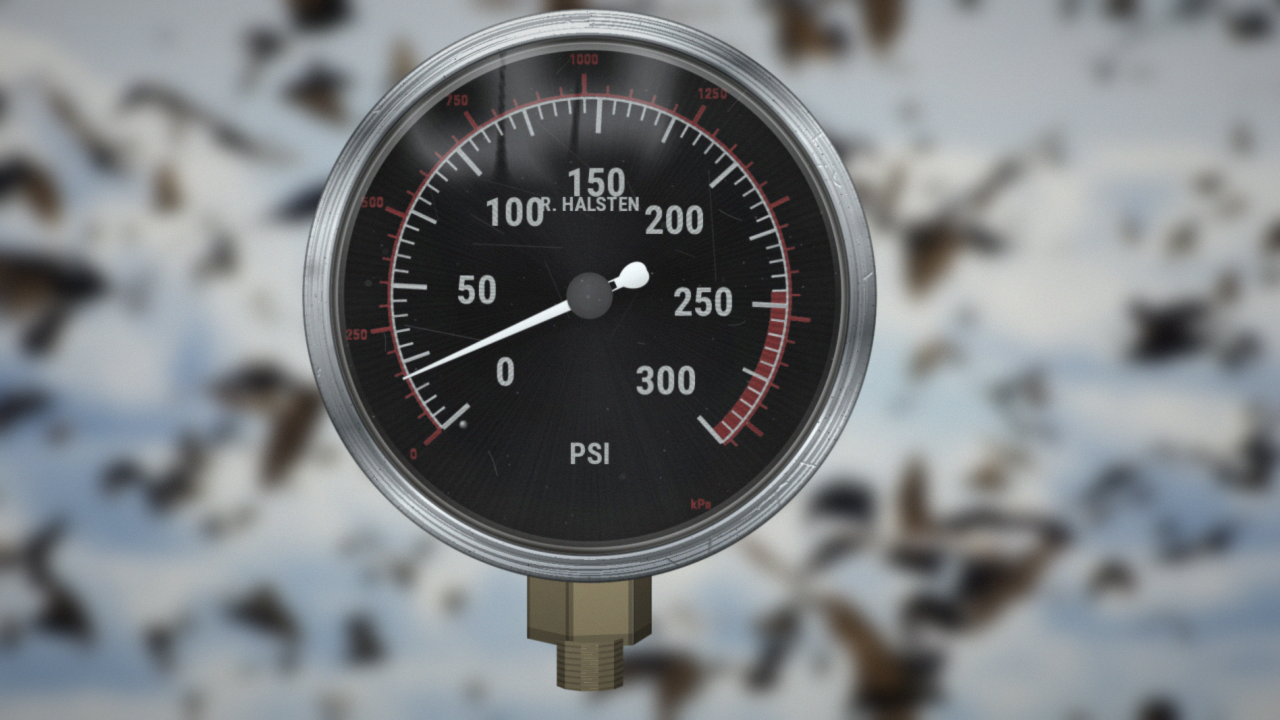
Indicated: 20,psi
